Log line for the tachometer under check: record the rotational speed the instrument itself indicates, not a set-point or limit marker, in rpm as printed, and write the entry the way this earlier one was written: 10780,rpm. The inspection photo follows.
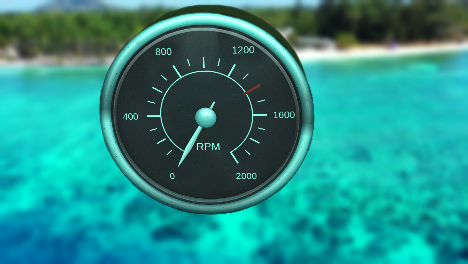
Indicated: 0,rpm
